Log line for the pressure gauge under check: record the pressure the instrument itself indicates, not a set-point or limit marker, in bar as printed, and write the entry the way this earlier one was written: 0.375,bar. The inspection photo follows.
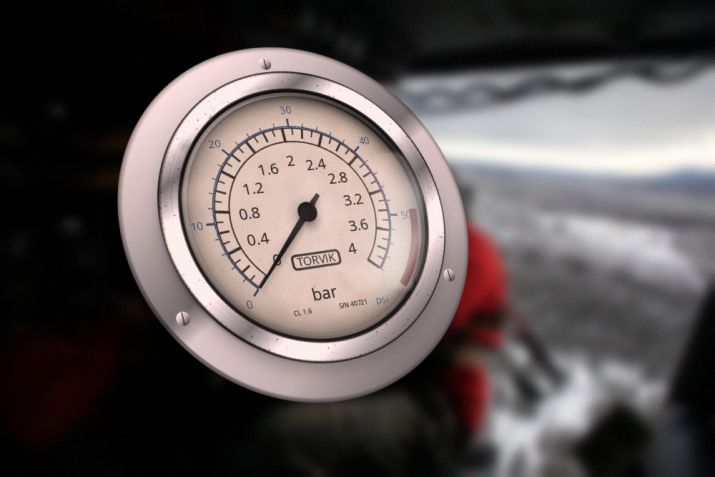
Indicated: 0,bar
